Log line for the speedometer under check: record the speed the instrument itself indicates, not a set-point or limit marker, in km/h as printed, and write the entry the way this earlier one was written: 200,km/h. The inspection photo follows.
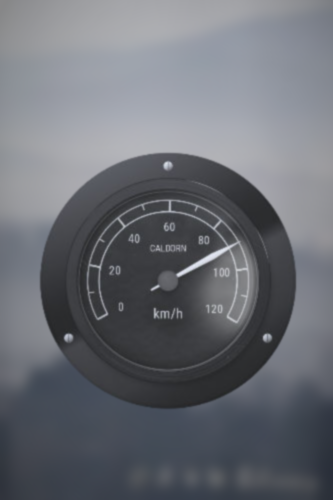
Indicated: 90,km/h
